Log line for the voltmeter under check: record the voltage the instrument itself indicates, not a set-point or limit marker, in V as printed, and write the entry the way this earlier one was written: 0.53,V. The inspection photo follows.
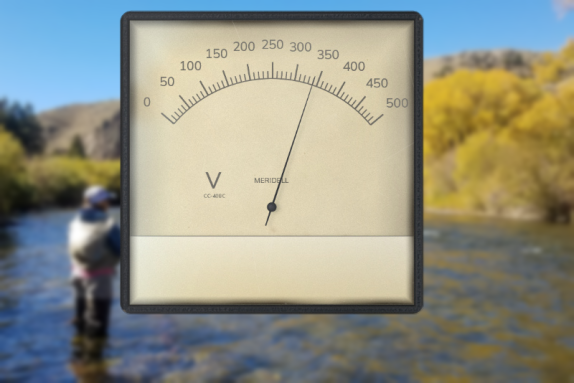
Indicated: 340,V
